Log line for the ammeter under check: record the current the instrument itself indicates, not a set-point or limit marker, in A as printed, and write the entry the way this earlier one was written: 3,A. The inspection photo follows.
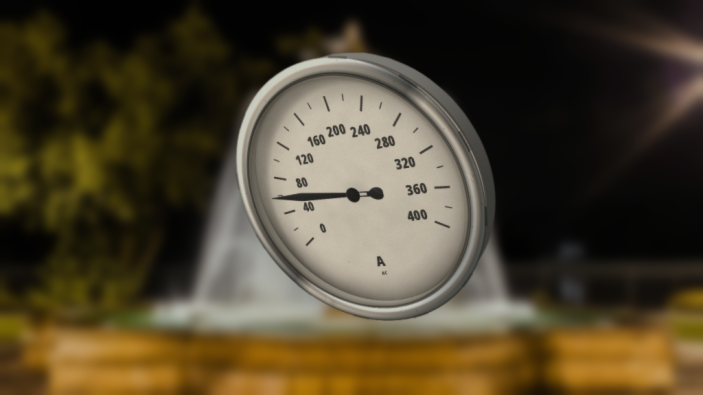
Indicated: 60,A
